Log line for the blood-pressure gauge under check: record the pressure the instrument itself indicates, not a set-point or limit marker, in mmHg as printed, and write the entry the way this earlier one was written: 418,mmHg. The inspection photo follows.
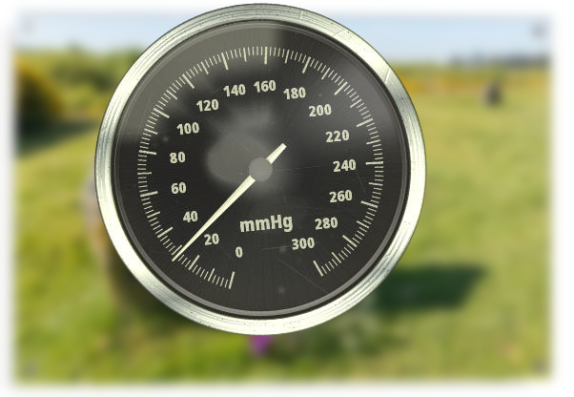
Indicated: 28,mmHg
